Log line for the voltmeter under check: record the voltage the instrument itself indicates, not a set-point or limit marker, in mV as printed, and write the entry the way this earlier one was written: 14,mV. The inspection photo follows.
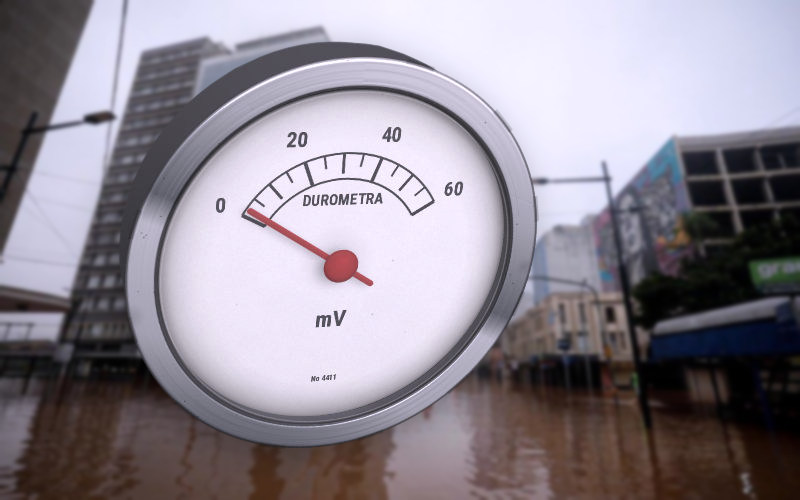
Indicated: 2.5,mV
